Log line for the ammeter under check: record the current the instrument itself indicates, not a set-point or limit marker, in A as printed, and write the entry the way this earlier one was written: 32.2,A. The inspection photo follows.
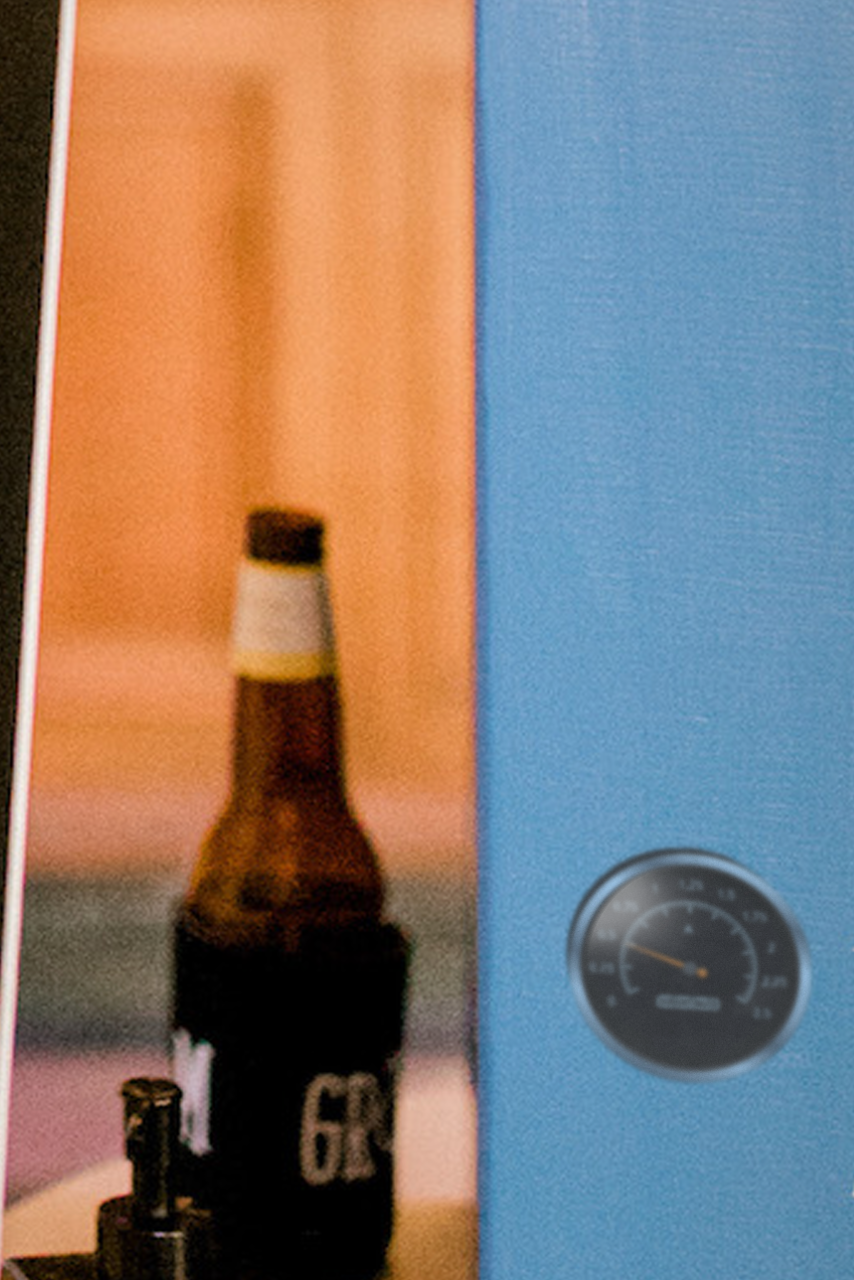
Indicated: 0.5,A
